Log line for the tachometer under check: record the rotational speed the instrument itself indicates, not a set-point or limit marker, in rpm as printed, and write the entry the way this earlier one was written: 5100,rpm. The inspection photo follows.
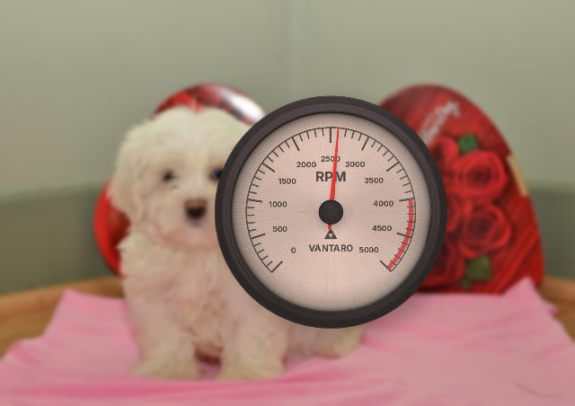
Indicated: 2600,rpm
